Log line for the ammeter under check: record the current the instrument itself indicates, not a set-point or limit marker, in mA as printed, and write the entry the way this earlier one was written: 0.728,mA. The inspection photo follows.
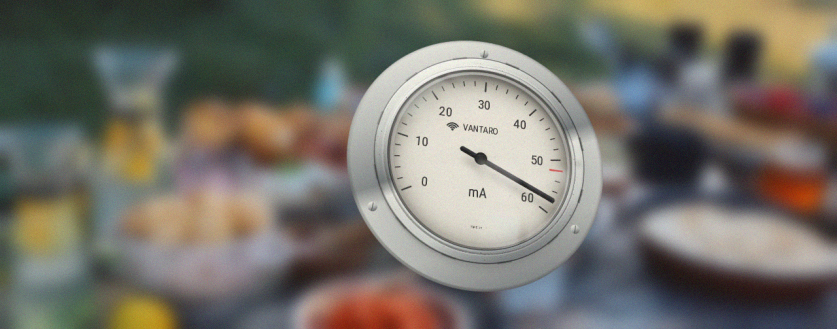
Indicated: 58,mA
